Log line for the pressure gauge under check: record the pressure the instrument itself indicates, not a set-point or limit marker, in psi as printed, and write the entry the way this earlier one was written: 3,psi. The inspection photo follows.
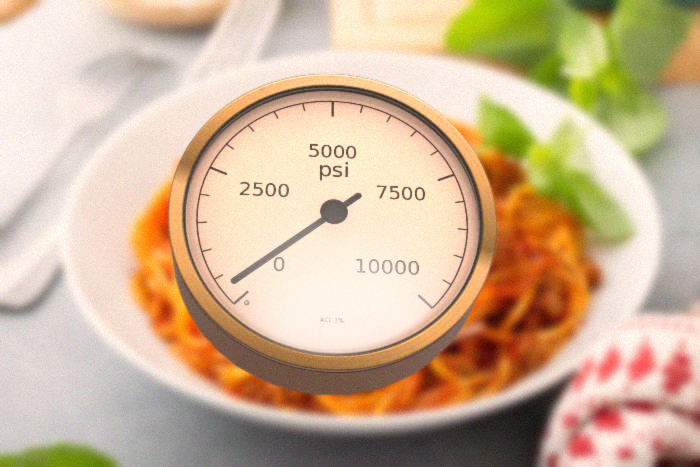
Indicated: 250,psi
